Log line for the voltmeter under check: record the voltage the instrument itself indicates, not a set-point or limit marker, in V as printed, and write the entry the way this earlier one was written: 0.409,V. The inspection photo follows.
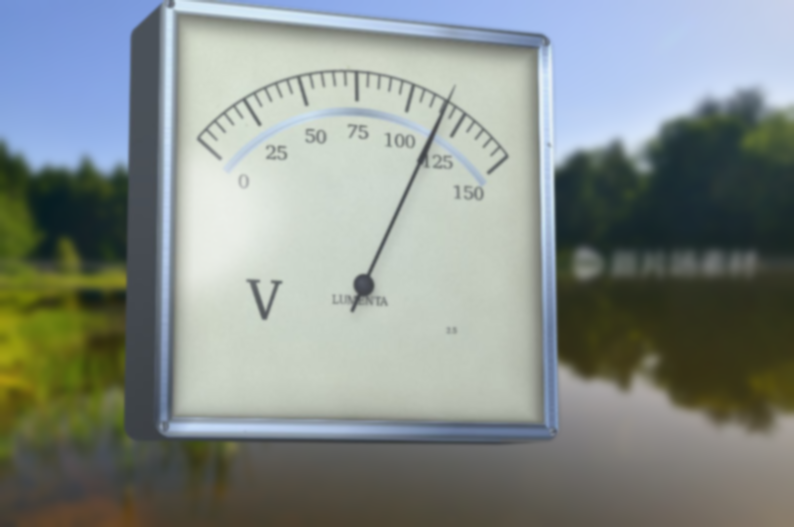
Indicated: 115,V
